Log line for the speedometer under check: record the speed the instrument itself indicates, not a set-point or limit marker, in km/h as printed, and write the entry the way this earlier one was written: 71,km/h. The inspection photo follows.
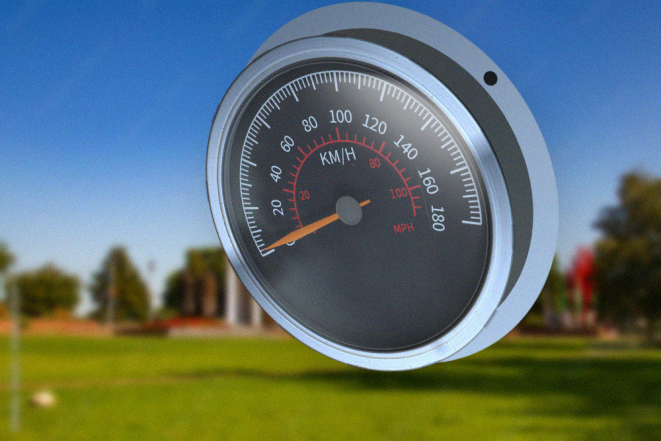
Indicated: 2,km/h
